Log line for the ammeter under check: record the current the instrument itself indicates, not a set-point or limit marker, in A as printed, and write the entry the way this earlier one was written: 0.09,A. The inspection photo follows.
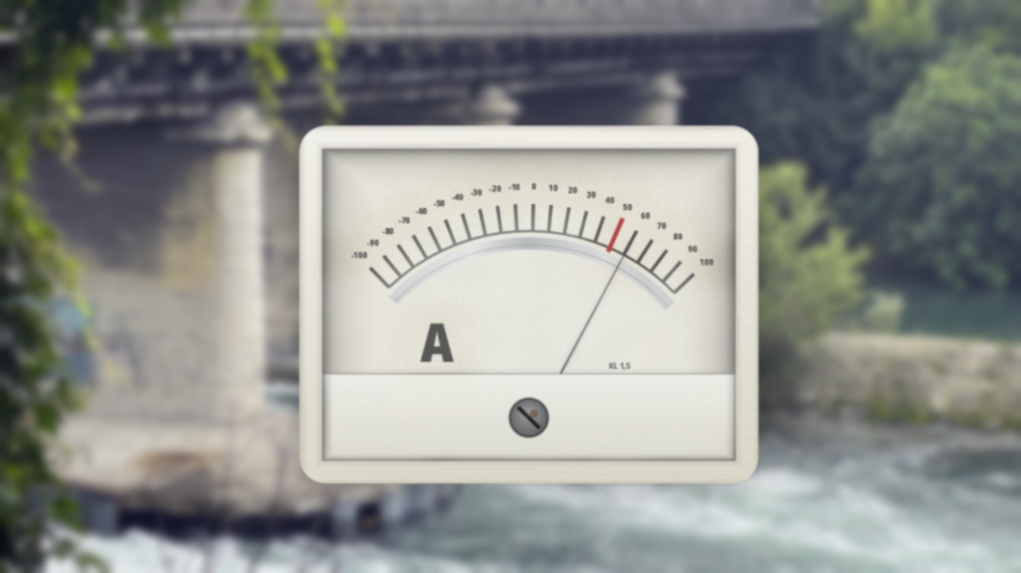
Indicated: 60,A
